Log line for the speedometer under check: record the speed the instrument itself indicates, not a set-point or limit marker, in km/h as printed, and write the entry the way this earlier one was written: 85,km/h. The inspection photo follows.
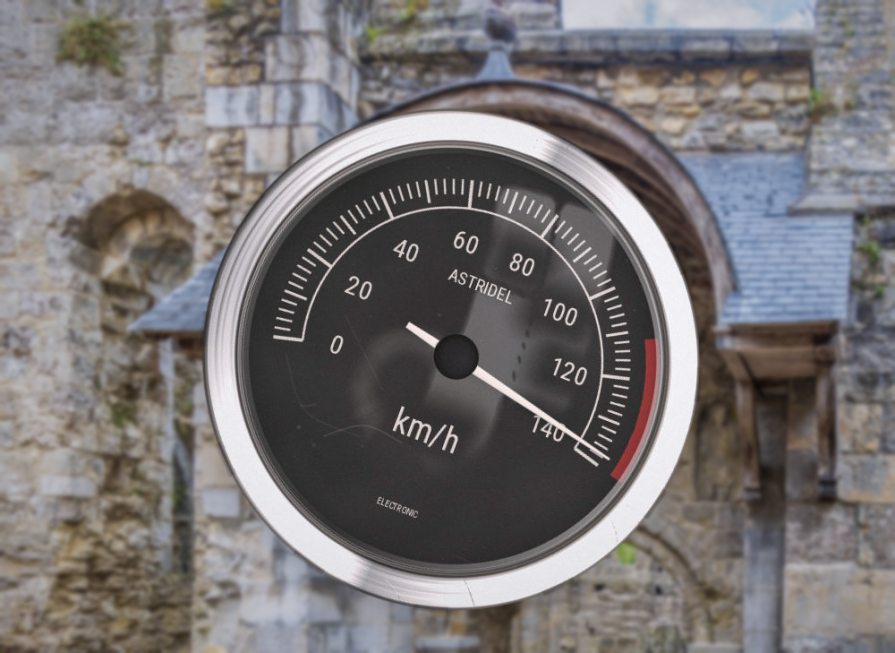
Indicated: 138,km/h
